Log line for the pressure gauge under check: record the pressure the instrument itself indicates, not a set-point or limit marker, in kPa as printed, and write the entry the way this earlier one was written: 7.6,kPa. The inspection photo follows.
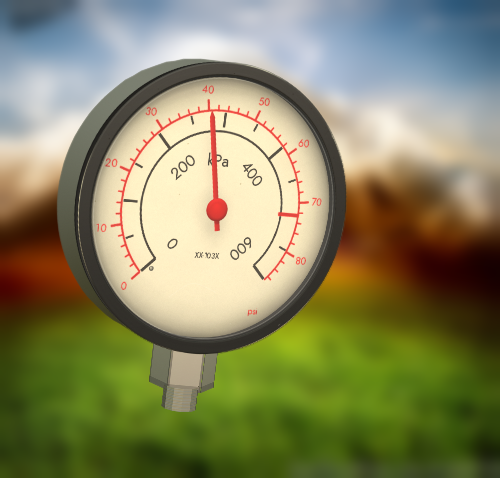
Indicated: 275,kPa
